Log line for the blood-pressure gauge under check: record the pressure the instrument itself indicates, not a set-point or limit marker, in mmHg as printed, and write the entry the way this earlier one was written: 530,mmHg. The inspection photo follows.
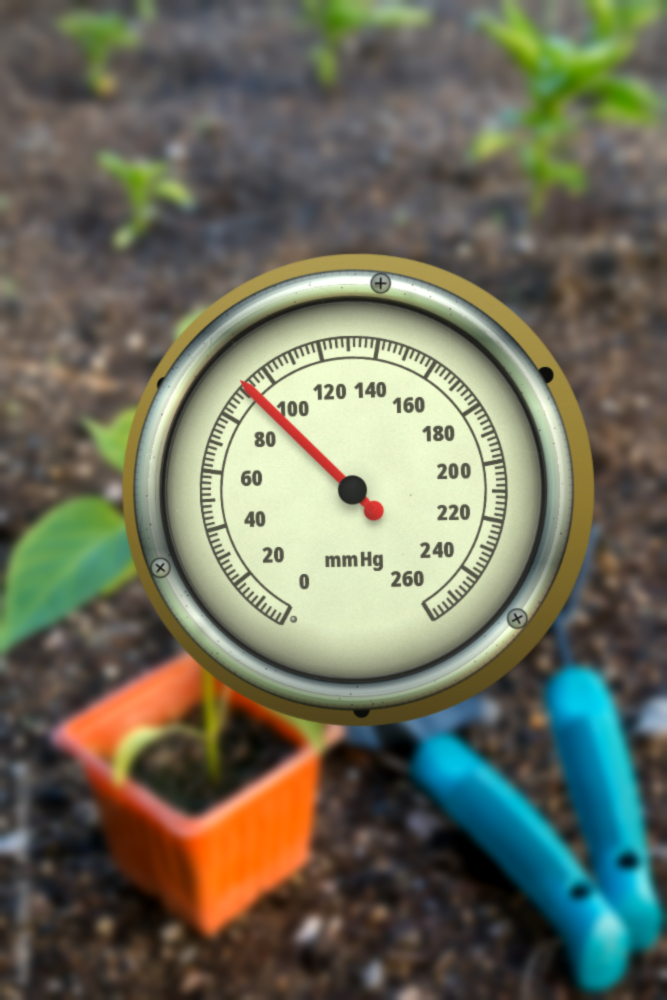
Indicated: 92,mmHg
